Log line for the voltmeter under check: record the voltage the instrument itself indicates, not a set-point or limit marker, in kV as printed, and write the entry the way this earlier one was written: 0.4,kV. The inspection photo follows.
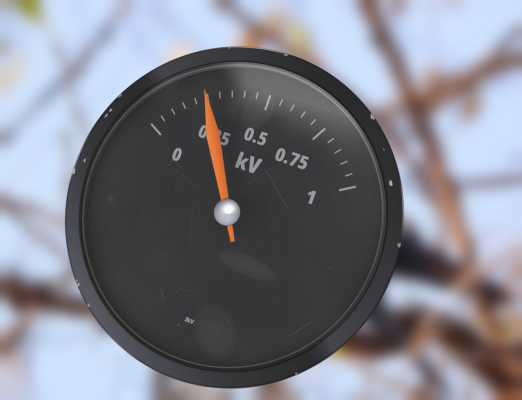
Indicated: 0.25,kV
